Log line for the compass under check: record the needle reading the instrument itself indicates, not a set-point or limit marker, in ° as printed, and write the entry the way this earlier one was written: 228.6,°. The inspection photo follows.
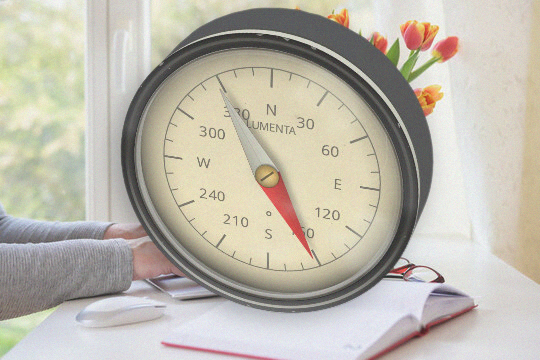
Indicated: 150,°
